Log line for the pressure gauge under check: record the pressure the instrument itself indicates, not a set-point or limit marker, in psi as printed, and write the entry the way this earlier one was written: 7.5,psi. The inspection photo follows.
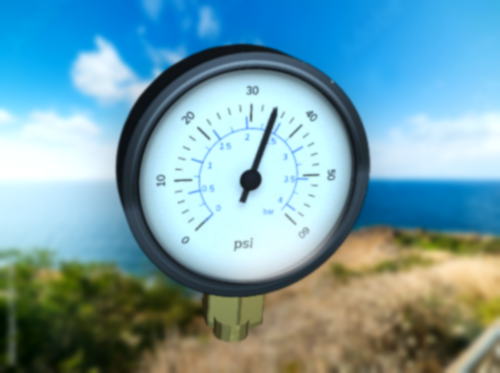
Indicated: 34,psi
